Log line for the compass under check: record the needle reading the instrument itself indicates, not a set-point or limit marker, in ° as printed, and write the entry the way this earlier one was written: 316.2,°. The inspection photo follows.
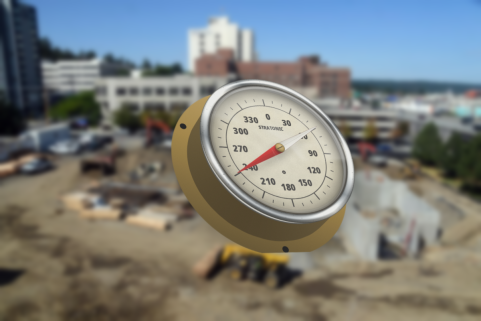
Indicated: 240,°
